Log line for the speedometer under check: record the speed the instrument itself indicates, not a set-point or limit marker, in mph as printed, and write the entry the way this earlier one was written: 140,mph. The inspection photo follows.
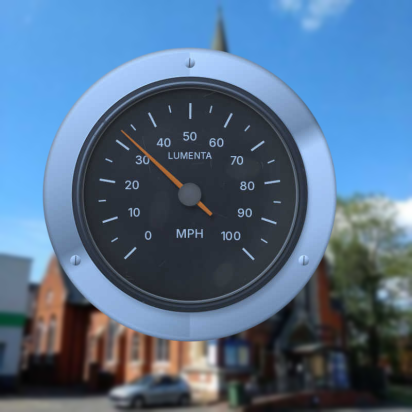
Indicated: 32.5,mph
